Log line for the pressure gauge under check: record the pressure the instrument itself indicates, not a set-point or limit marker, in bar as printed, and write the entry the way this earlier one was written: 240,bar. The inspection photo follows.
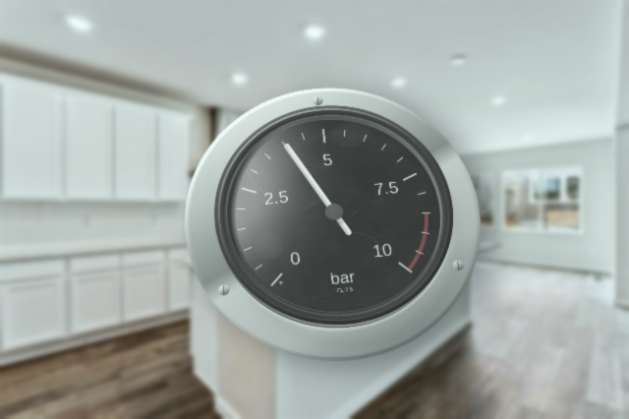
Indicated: 4,bar
